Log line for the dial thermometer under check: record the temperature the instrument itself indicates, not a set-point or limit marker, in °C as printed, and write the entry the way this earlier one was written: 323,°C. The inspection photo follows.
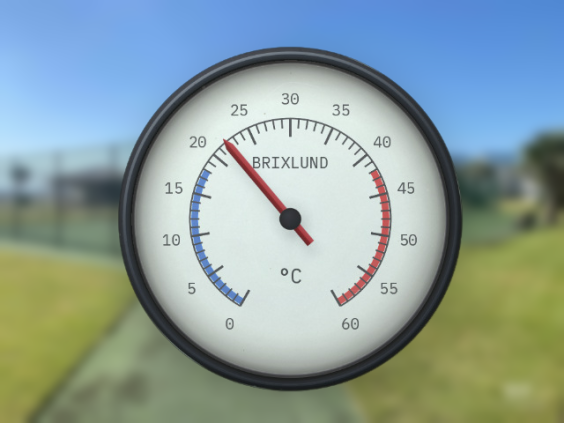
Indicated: 22,°C
